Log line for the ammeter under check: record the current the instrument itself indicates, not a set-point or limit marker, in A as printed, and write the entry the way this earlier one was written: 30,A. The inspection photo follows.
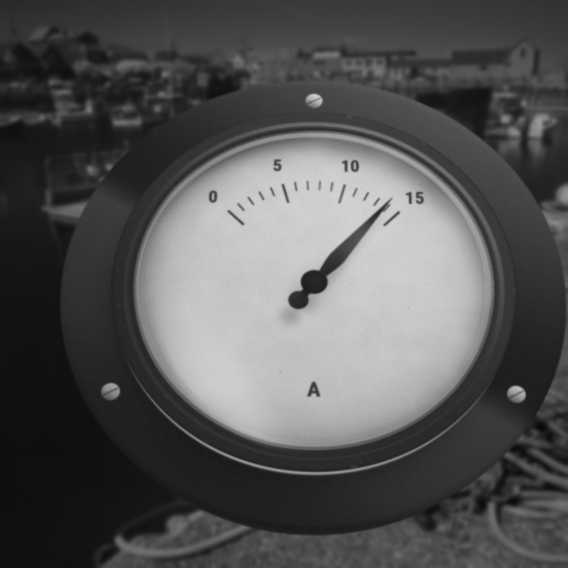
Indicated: 14,A
